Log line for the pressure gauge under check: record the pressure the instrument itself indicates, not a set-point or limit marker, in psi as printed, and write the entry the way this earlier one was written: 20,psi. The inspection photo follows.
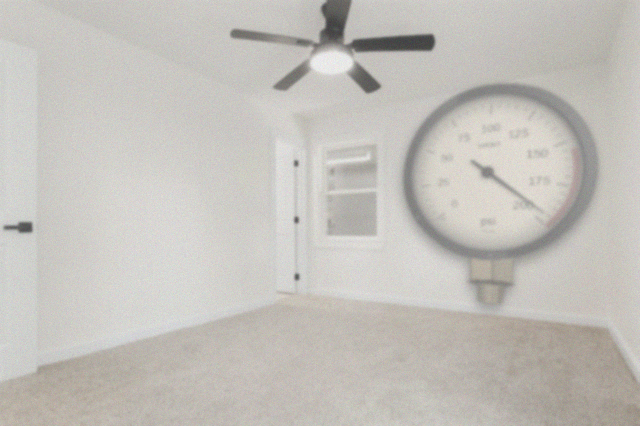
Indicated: 195,psi
